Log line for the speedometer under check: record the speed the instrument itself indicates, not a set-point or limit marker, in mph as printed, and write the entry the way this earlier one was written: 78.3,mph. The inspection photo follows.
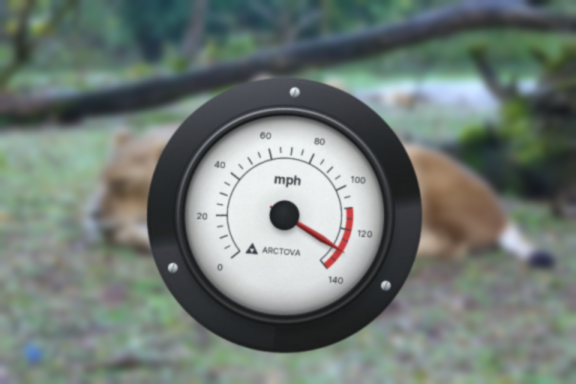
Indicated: 130,mph
